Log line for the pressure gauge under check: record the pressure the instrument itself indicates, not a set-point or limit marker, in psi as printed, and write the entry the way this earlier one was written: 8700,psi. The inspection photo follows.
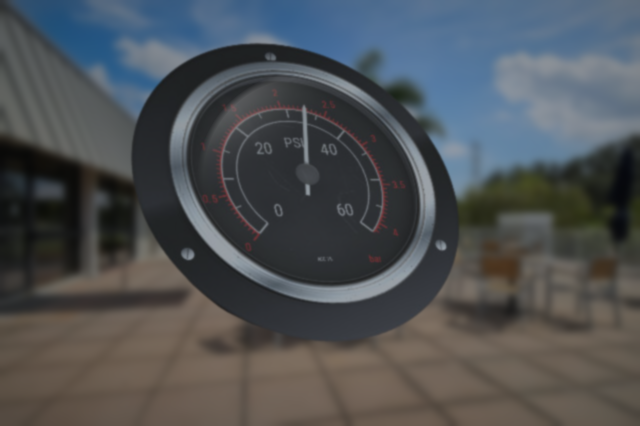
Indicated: 32.5,psi
